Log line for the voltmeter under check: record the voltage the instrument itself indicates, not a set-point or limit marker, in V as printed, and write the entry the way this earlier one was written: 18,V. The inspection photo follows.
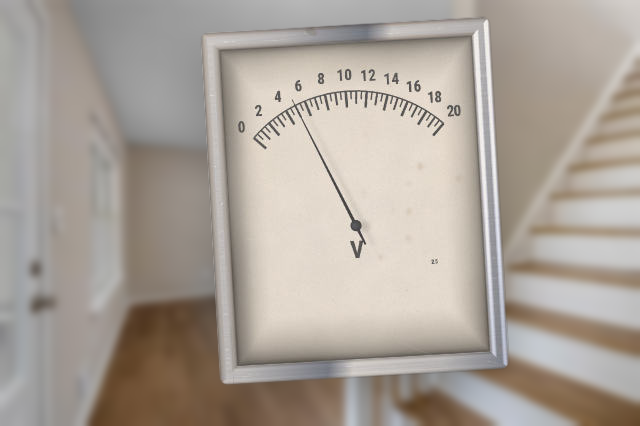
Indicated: 5,V
